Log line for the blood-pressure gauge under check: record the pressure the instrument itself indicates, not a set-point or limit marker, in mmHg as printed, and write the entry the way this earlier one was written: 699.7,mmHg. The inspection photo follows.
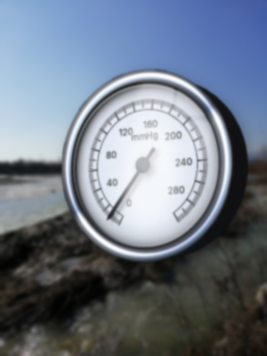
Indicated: 10,mmHg
